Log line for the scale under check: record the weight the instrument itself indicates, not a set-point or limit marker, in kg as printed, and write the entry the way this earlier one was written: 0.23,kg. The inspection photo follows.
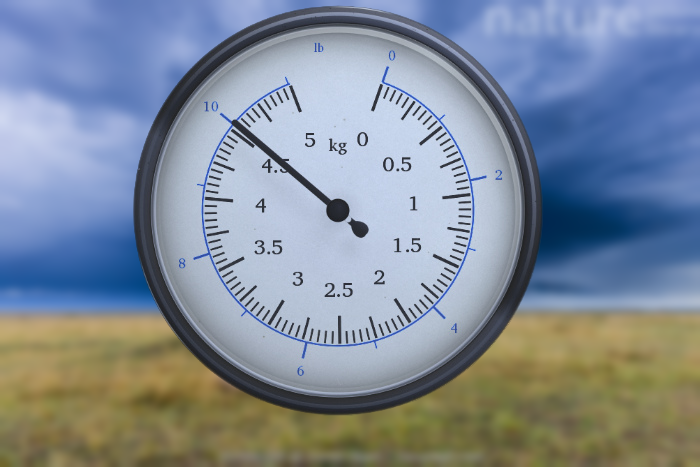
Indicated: 4.55,kg
